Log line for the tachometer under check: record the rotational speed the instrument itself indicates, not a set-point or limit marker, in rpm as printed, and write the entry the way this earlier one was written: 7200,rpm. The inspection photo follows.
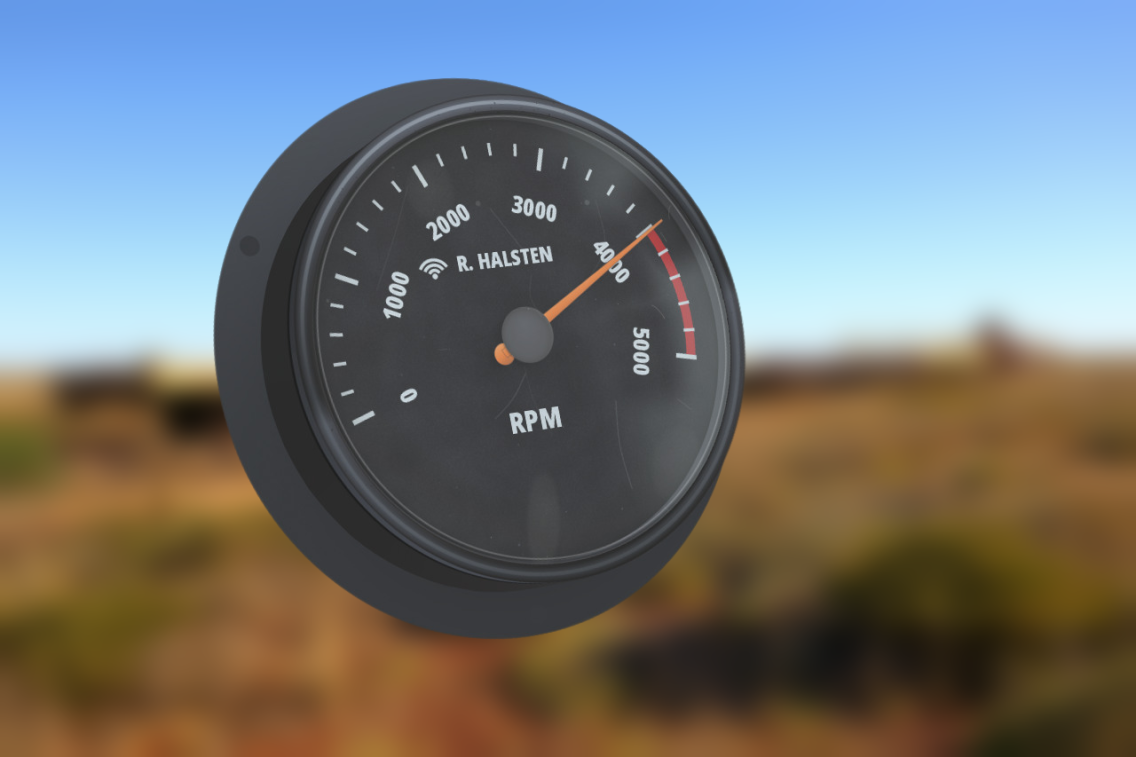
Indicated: 4000,rpm
